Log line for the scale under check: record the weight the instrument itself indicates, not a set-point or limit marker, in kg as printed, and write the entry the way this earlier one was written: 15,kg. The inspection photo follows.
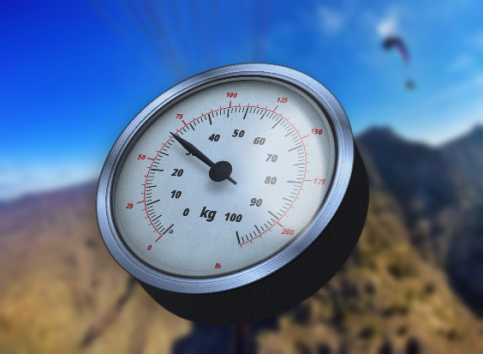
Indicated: 30,kg
